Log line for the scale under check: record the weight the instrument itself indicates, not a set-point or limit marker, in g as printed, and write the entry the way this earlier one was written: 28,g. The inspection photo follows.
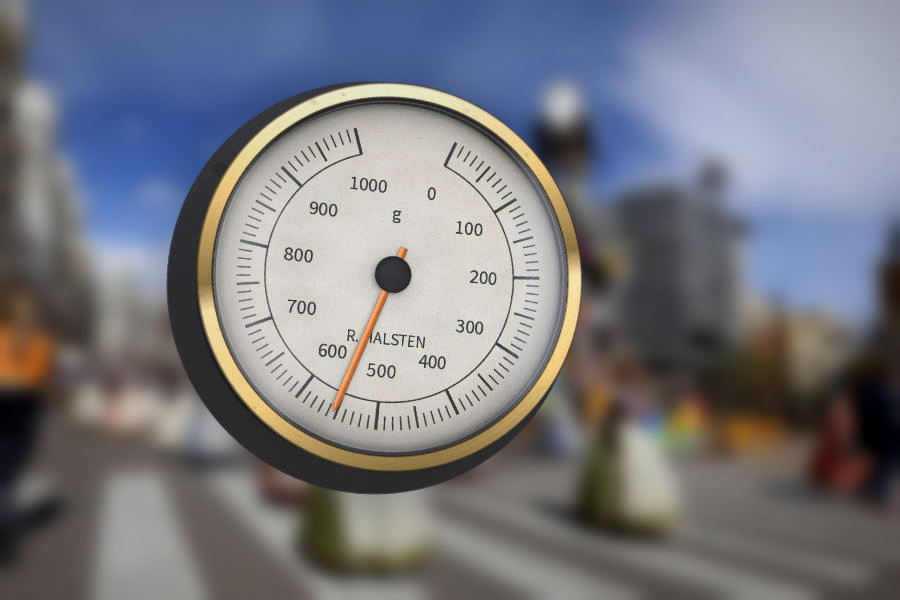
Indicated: 555,g
